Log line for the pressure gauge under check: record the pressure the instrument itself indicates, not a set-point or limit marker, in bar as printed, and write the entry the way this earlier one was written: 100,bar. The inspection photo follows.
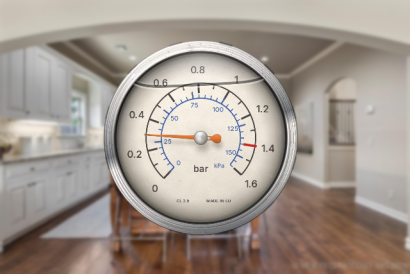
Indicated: 0.3,bar
